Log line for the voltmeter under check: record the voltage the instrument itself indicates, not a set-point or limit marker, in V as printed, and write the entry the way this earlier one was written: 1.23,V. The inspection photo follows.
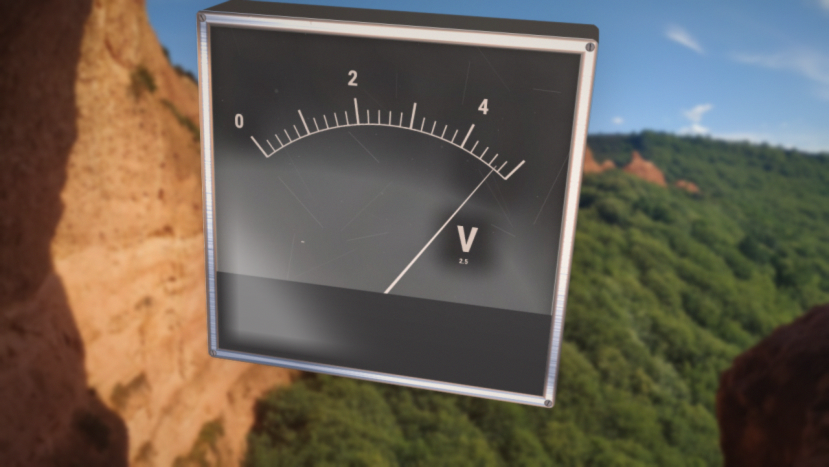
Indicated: 4.7,V
